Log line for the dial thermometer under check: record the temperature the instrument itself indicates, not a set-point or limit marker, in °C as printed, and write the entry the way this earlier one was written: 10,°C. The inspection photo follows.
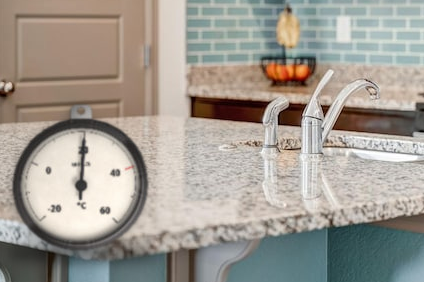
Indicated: 20,°C
